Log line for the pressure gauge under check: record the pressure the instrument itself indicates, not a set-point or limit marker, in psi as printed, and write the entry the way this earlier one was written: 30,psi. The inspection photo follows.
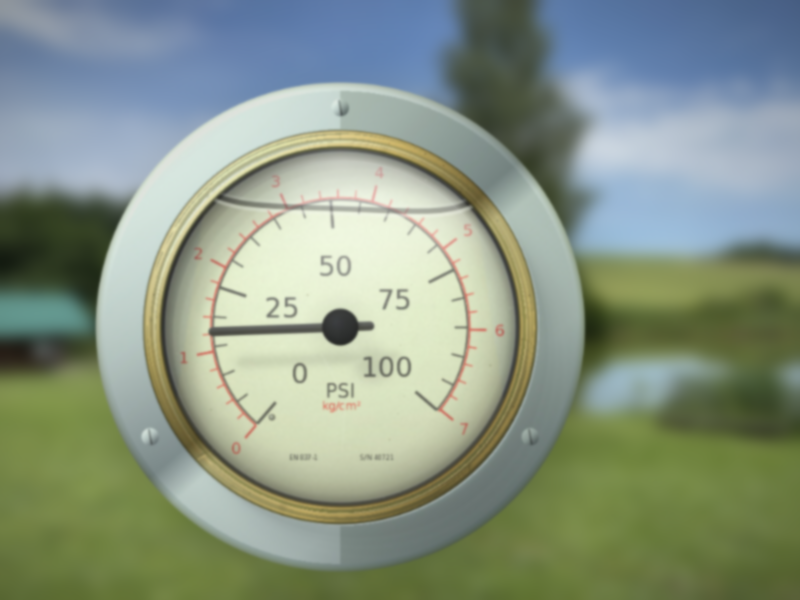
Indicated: 17.5,psi
